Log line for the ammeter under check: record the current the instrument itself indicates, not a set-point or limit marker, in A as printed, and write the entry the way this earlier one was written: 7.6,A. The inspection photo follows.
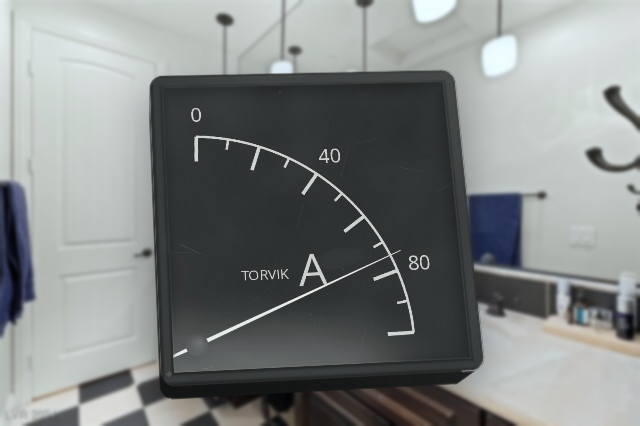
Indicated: 75,A
